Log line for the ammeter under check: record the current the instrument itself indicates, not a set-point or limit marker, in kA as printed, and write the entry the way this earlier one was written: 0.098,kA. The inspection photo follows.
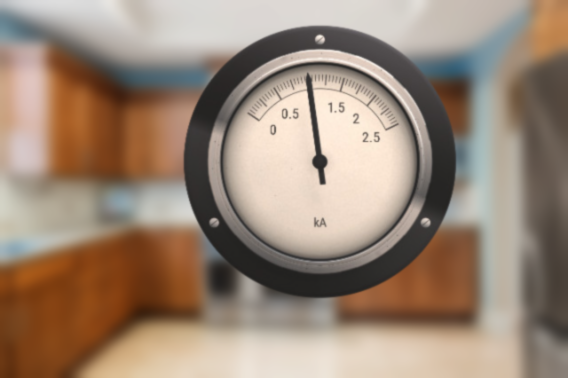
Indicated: 1,kA
